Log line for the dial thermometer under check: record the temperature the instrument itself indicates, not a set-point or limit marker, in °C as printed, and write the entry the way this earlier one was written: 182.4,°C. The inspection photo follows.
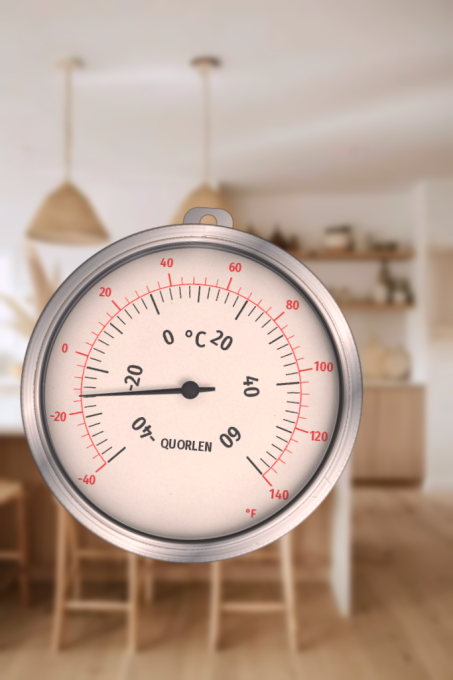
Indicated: -26,°C
